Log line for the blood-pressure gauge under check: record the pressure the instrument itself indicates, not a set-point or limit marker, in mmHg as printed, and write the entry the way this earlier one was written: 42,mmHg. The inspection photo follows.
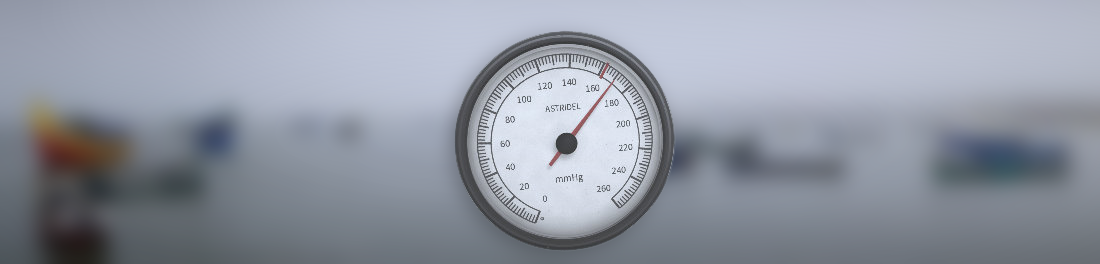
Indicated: 170,mmHg
